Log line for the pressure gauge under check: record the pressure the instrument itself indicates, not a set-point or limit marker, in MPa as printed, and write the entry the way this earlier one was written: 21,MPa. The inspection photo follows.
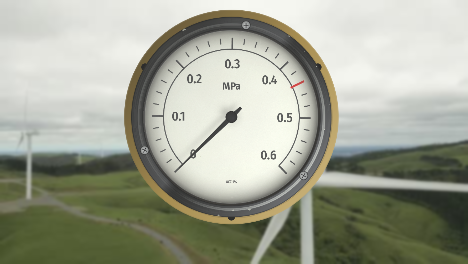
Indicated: 0,MPa
